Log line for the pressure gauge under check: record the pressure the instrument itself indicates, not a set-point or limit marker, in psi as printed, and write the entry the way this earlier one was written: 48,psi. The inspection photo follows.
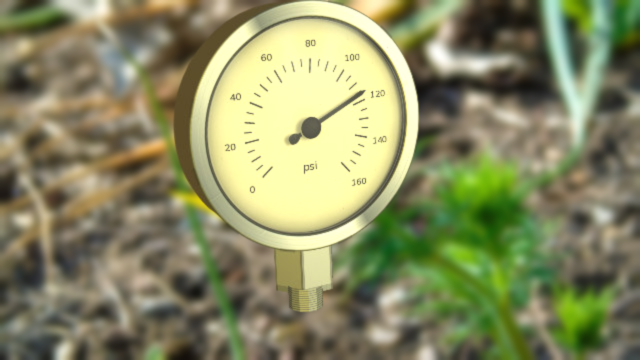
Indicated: 115,psi
